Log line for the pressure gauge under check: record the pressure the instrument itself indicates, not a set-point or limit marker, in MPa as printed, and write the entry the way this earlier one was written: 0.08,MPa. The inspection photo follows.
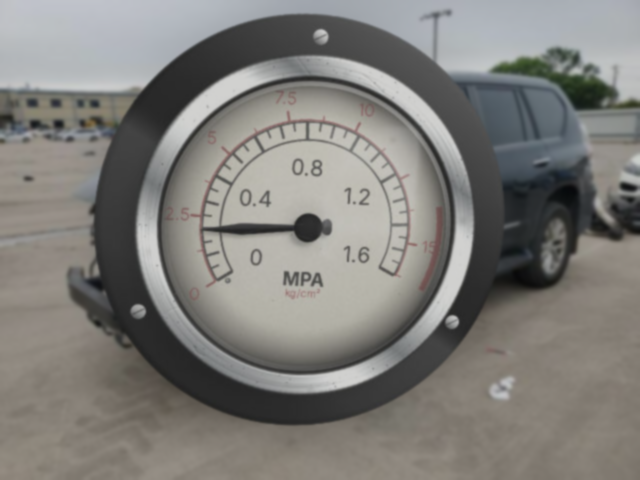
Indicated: 0.2,MPa
